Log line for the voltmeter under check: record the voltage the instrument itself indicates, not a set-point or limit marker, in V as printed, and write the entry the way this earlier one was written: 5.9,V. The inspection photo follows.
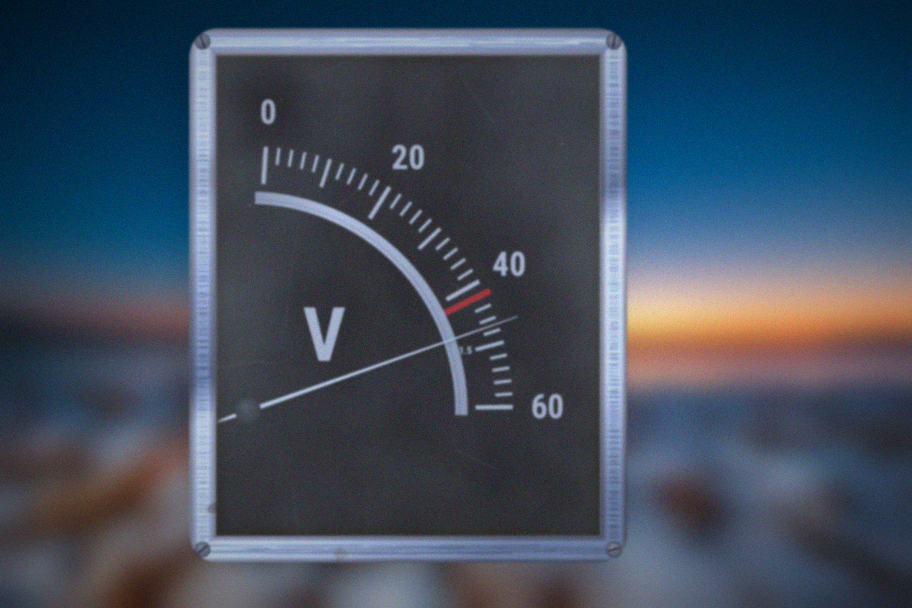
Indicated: 47,V
